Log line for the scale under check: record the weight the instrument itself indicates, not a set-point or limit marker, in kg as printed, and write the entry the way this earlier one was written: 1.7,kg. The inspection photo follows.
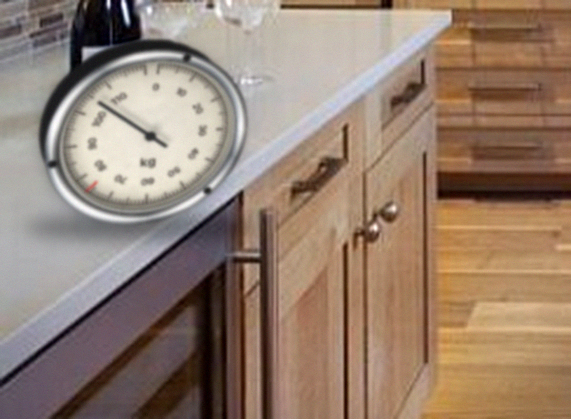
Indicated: 105,kg
